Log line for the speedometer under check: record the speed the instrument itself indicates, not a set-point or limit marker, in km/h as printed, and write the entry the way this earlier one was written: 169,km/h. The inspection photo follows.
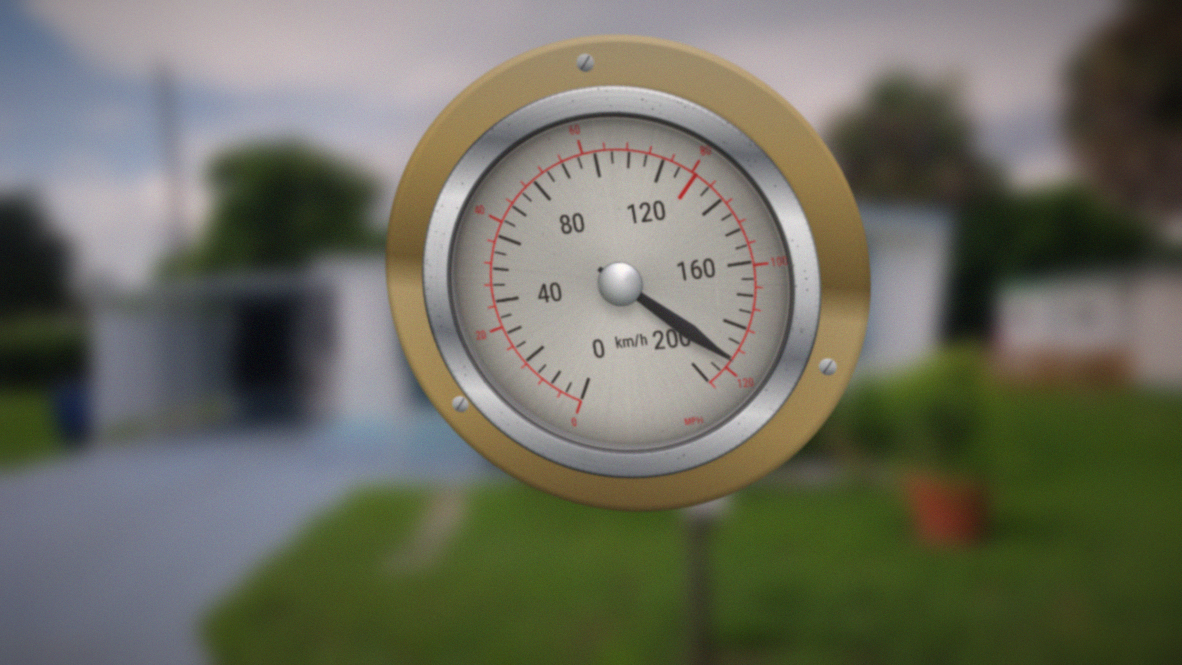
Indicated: 190,km/h
